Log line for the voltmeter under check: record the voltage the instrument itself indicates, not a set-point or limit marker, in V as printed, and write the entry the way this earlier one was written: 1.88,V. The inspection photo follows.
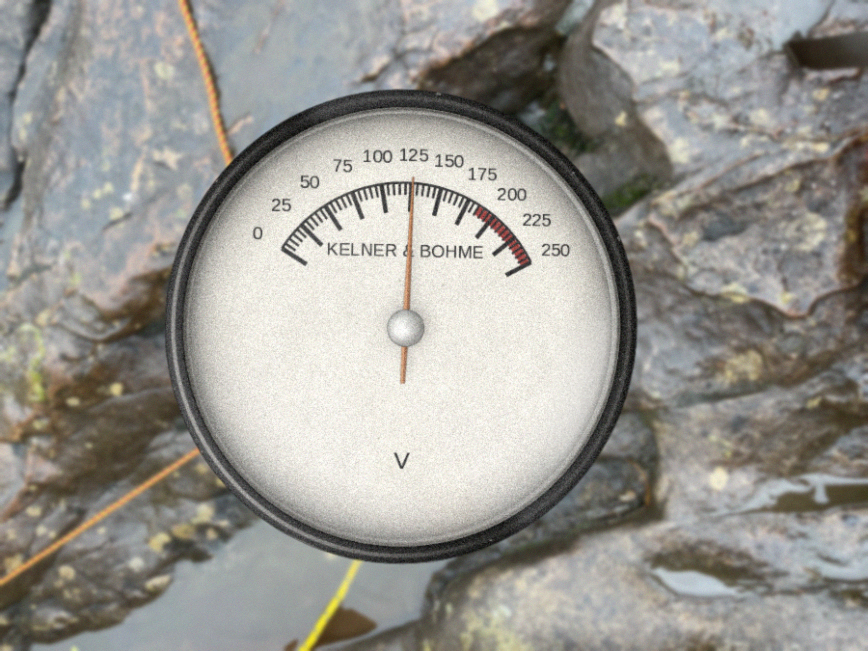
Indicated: 125,V
